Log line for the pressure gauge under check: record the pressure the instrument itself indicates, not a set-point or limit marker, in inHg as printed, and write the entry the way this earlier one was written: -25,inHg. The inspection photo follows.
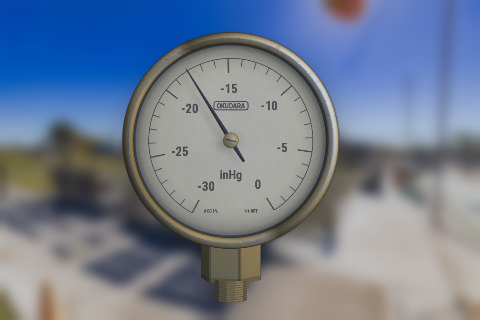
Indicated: -18,inHg
